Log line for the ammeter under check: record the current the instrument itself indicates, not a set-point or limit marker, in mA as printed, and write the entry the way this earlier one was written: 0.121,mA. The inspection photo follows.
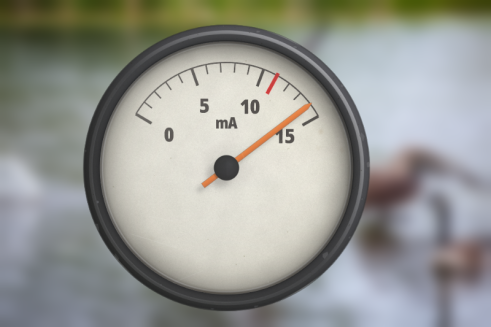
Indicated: 14,mA
